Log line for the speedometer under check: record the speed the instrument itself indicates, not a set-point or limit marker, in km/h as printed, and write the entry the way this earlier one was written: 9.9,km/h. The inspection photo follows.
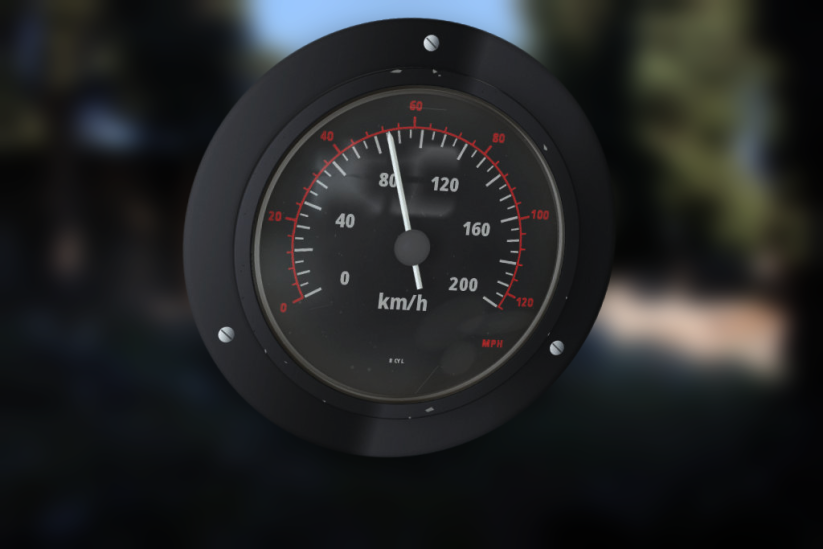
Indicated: 85,km/h
